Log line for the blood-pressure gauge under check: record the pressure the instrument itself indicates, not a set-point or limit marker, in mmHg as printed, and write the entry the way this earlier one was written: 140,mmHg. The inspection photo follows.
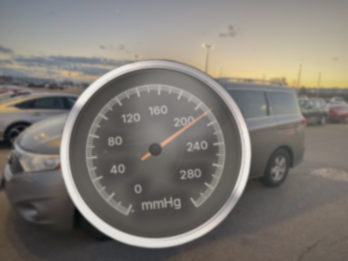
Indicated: 210,mmHg
